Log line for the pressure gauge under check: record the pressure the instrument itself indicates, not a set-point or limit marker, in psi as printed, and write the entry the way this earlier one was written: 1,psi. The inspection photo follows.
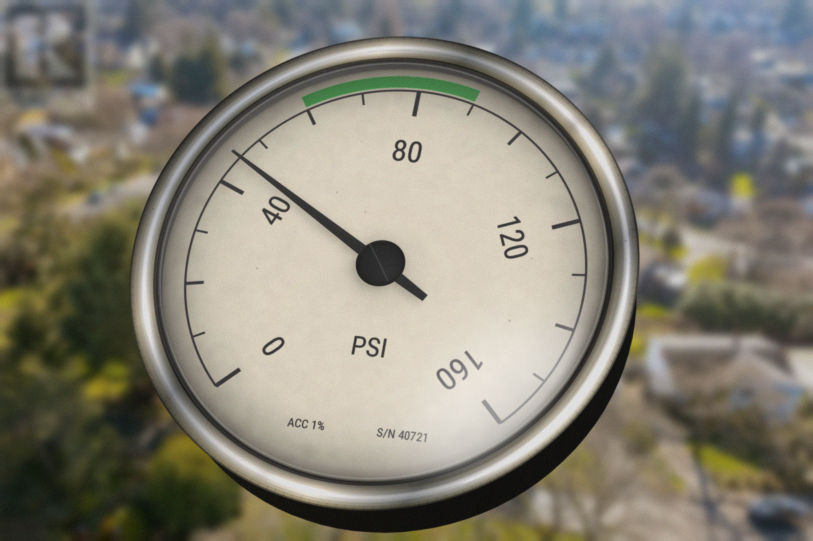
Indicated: 45,psi
